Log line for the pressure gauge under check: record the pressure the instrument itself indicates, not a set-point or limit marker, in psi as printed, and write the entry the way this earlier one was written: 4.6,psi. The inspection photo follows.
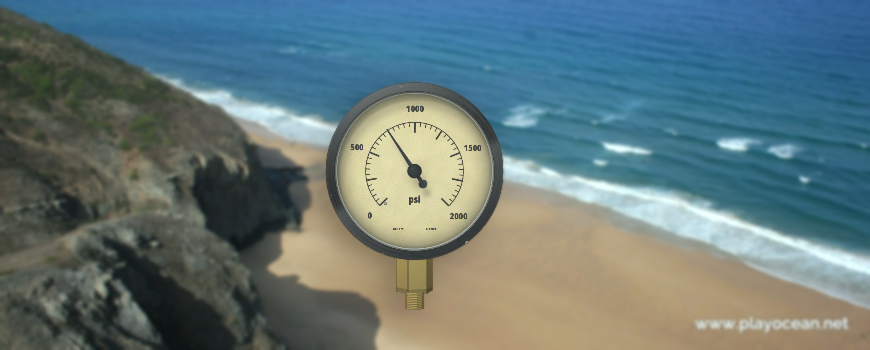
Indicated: 750,psi
